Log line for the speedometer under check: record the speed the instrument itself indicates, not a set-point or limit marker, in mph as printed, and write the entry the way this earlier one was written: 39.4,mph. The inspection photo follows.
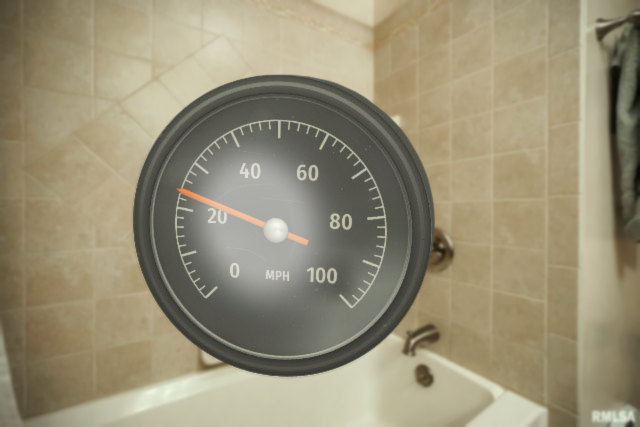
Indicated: 24,mph
